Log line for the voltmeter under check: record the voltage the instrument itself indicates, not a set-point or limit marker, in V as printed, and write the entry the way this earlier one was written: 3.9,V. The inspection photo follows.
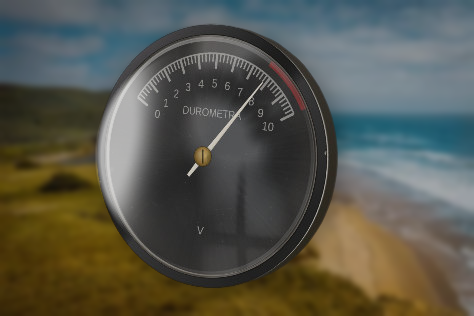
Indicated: 8,V
